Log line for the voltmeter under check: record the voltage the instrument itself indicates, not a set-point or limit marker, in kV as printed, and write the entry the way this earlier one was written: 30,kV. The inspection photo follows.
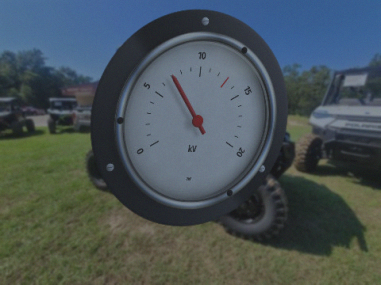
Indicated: 7,kV
